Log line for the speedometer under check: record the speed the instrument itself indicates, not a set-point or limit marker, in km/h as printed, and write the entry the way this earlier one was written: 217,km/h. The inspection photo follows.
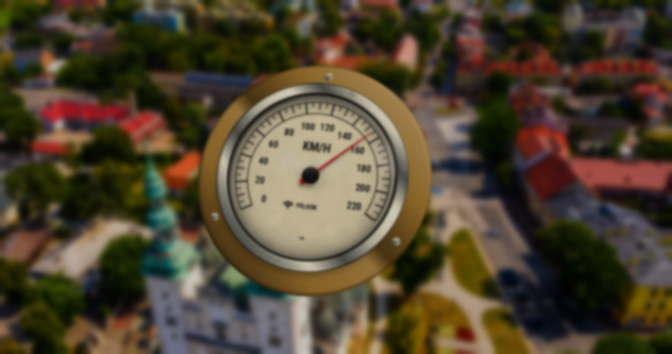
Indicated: 155,km/h
